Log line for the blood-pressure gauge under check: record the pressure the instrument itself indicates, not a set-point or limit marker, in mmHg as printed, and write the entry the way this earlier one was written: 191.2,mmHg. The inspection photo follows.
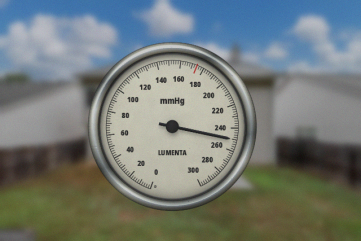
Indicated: 250,mmHg
